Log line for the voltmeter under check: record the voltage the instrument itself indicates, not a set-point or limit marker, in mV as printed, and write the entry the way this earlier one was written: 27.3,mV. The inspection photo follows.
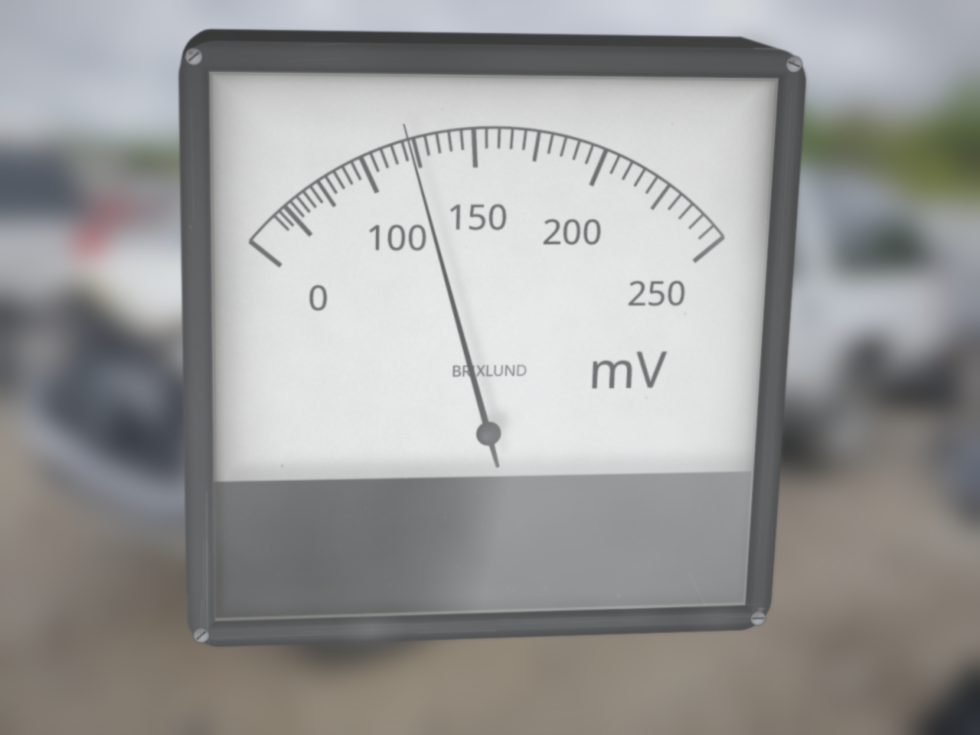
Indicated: 122.5,mV
